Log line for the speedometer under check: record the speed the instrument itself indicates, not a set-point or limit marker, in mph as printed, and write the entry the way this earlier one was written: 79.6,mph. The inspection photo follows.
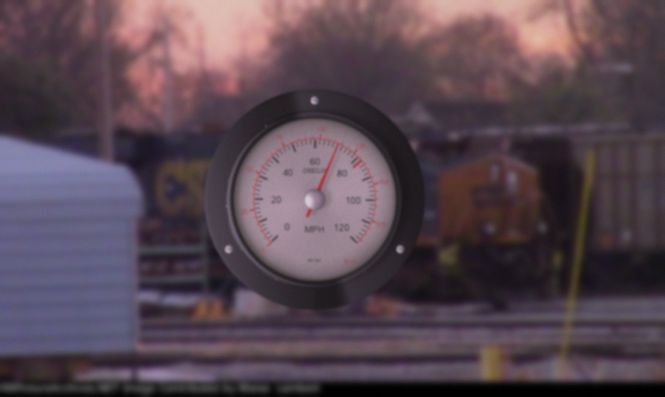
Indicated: 70,mph
